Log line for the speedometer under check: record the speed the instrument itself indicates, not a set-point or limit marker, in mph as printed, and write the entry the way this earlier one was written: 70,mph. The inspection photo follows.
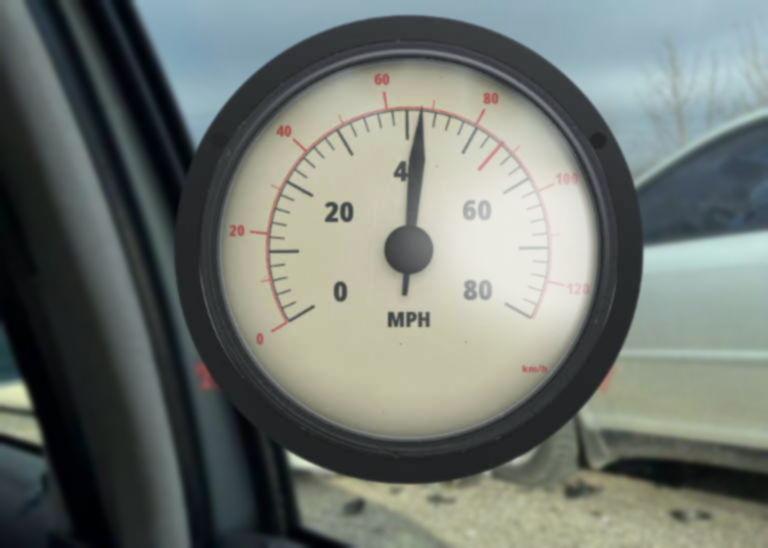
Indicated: 42,mph
